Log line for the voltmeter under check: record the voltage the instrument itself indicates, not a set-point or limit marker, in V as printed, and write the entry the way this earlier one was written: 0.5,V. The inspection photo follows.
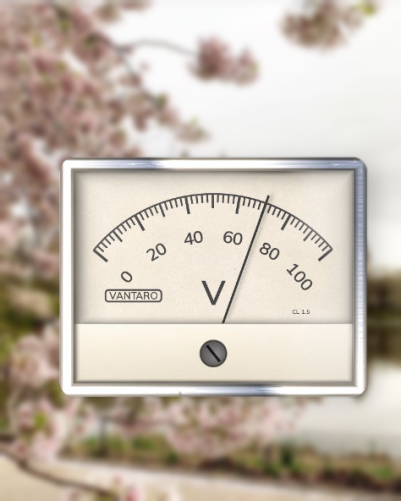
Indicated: 70,V
